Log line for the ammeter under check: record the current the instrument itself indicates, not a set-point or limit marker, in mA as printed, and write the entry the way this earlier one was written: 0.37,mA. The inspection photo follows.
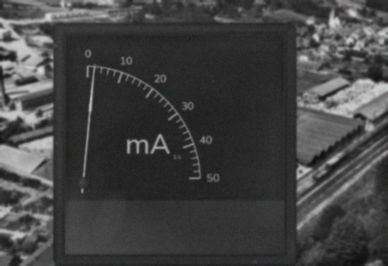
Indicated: 2,mA
